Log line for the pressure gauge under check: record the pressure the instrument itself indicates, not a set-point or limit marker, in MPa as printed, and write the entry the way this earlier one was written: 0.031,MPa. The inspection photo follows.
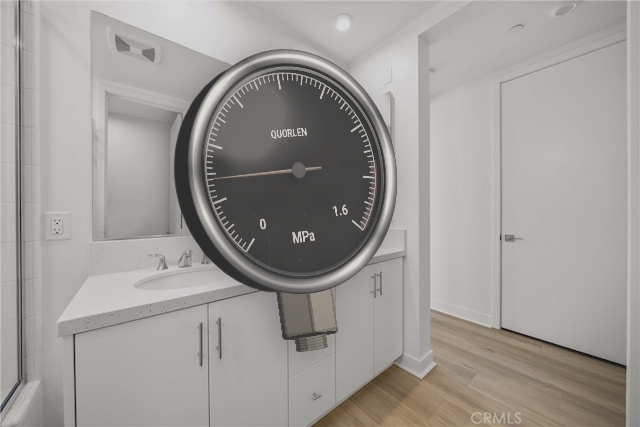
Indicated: 0.28,MPa
